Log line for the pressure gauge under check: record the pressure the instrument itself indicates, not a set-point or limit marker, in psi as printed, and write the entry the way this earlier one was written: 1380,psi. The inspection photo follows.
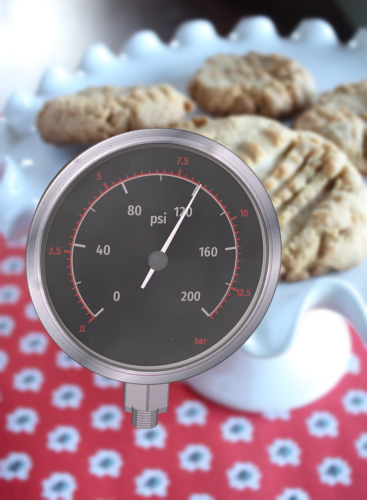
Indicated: 120,psi
